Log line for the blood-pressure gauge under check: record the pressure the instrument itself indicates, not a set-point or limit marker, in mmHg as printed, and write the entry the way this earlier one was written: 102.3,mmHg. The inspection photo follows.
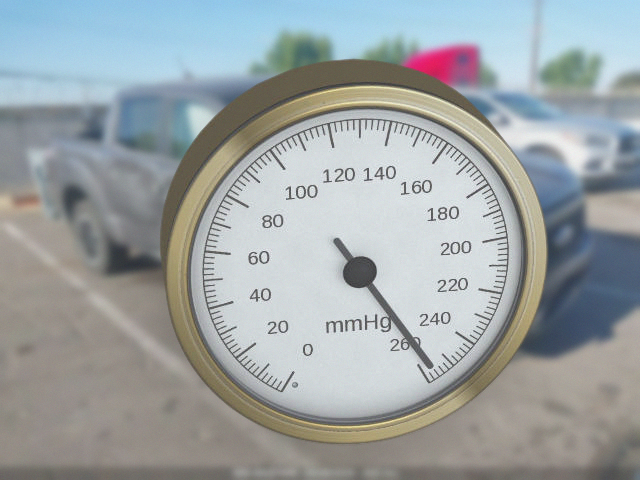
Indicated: 256,mmHg
